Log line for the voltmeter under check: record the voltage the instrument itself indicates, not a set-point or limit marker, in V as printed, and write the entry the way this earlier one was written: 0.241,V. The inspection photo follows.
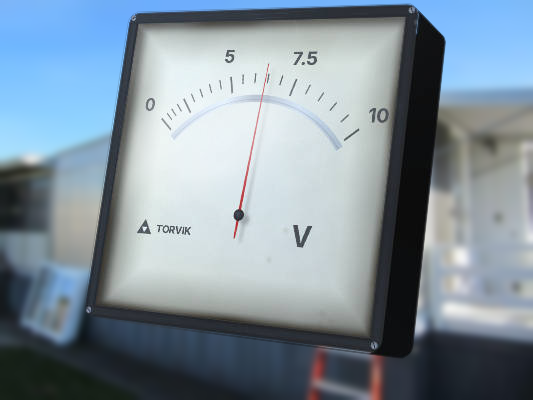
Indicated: 6.5,V
